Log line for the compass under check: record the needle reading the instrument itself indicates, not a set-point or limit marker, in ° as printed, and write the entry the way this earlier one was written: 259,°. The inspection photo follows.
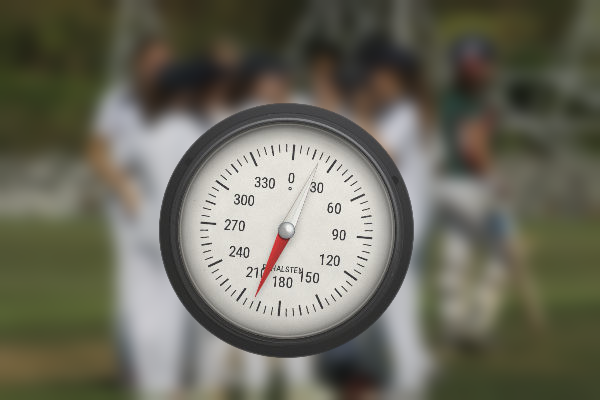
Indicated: 200,°
